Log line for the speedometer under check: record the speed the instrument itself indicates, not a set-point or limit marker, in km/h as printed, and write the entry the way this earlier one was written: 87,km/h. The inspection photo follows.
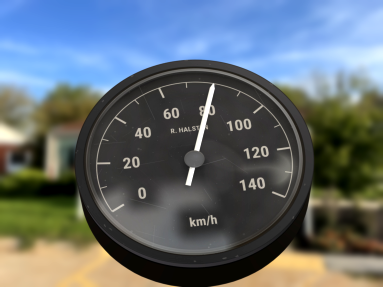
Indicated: 80,km/h
